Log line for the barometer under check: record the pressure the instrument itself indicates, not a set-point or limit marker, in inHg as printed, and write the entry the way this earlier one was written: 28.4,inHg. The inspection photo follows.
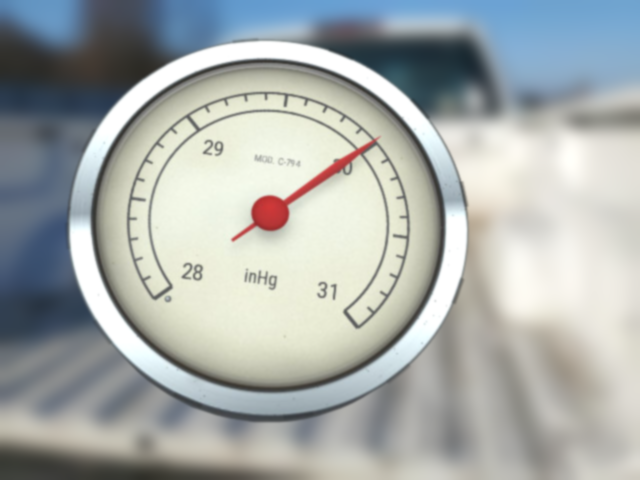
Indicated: 30,inHg
